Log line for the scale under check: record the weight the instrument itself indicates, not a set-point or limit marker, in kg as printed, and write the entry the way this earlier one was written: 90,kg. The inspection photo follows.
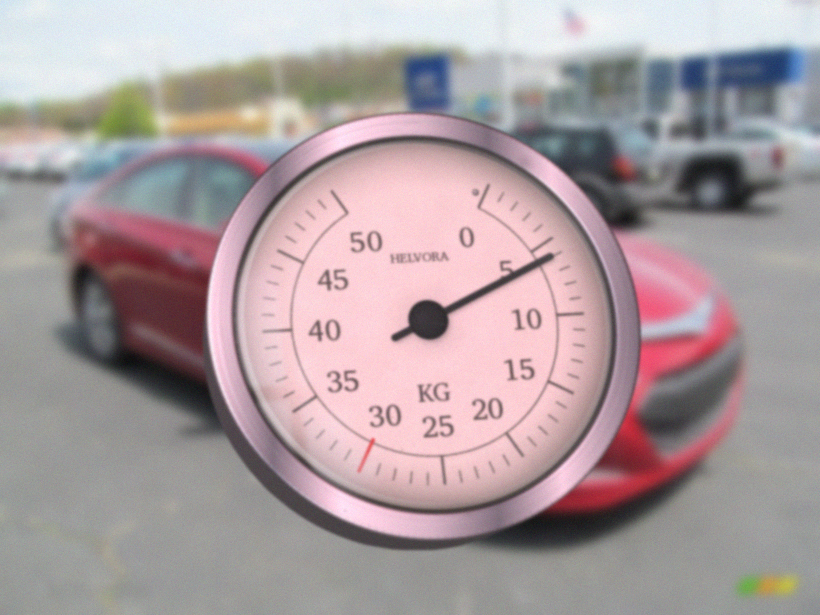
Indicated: 6,kg
